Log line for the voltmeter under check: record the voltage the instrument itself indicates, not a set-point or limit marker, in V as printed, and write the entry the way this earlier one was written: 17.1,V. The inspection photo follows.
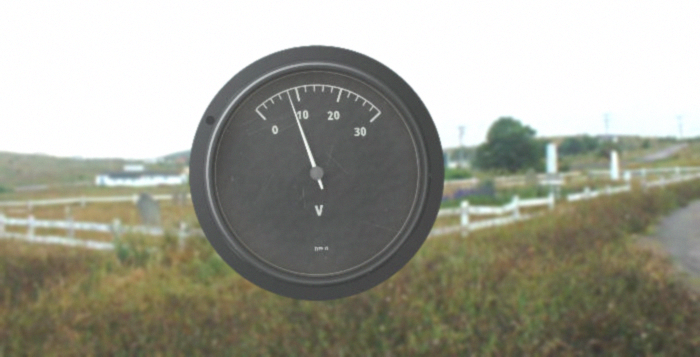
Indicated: 8,V
